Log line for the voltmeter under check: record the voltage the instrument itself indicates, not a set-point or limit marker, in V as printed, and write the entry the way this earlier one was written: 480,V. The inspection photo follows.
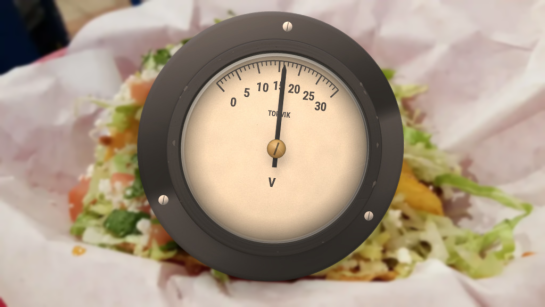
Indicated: 16,V
